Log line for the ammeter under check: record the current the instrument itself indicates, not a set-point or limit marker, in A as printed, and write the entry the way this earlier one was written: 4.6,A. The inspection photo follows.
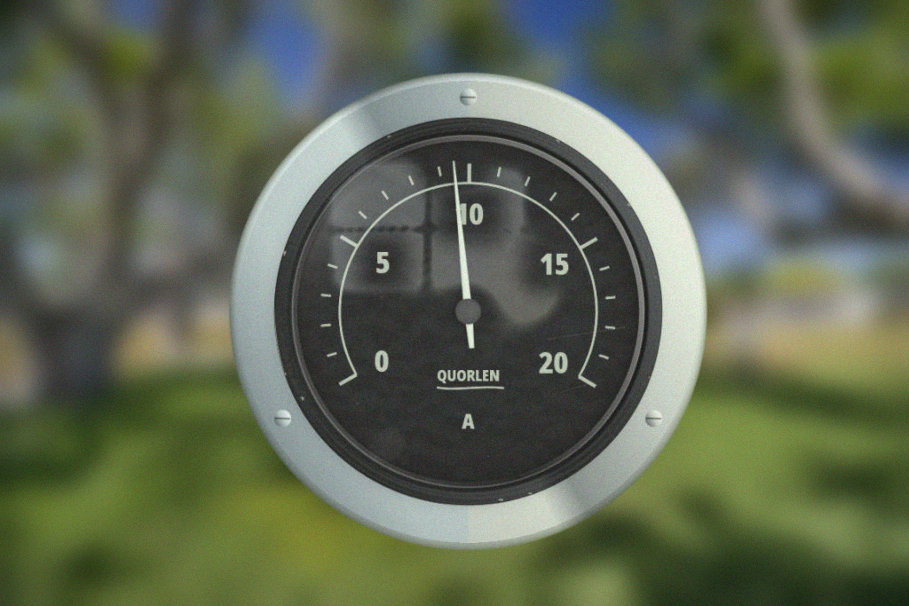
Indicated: 9.5,A
